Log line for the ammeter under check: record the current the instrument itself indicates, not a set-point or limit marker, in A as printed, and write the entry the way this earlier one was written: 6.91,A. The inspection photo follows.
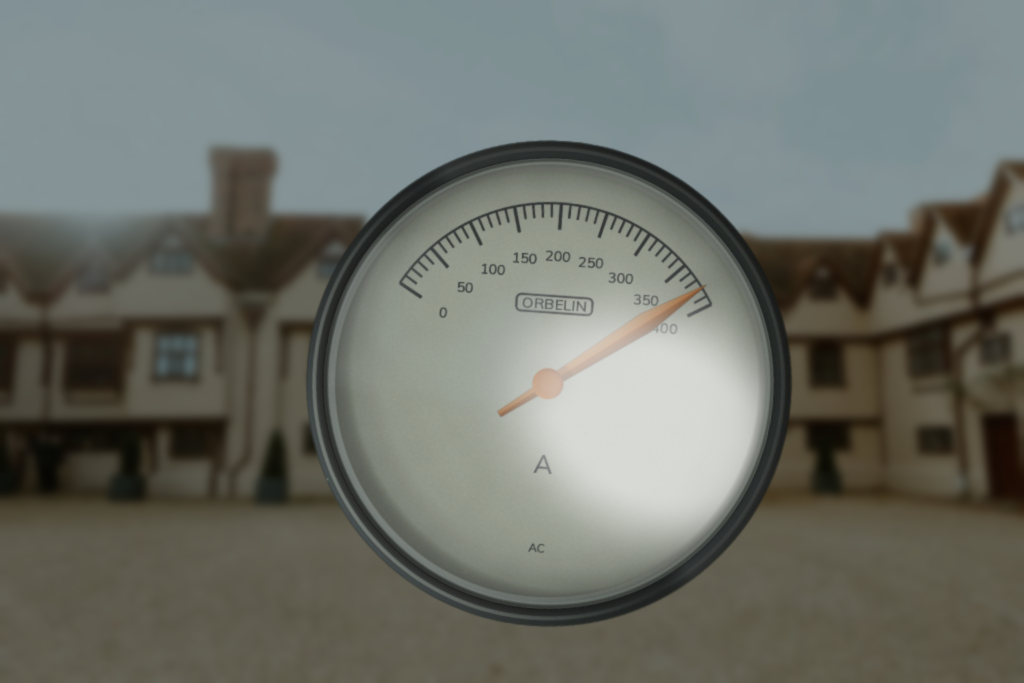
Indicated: 380,A
